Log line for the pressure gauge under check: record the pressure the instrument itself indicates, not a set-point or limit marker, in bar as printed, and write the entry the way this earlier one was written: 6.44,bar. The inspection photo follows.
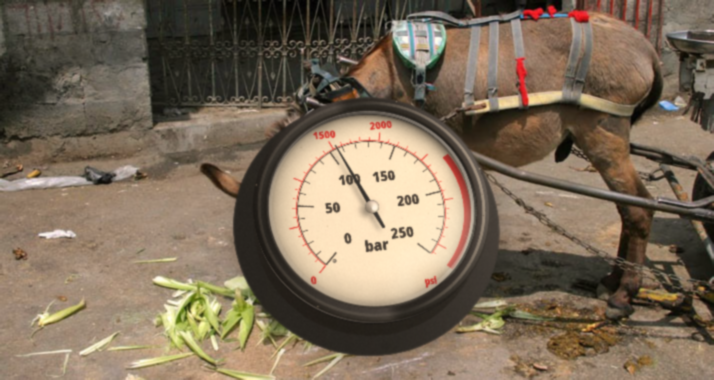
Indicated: 105,bar
